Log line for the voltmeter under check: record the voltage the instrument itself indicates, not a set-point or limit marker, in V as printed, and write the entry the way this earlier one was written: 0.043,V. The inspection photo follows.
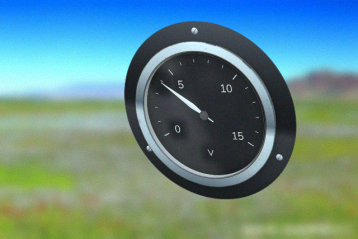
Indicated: 4,V
